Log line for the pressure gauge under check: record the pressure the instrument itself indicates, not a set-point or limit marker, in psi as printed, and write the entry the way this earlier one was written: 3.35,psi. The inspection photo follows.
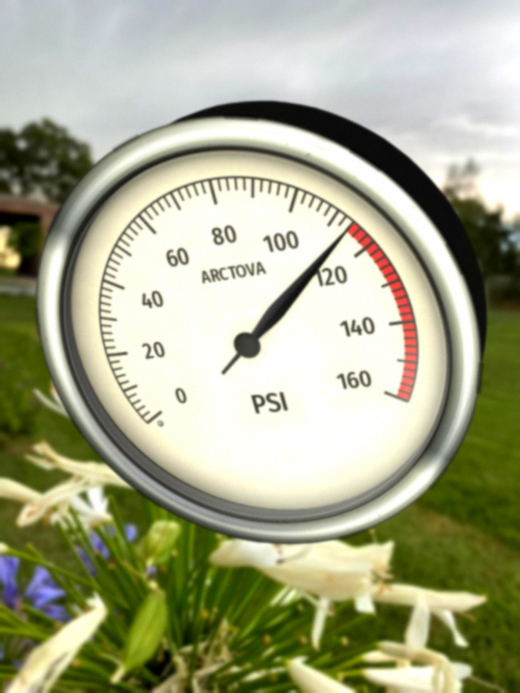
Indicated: 114,psi
